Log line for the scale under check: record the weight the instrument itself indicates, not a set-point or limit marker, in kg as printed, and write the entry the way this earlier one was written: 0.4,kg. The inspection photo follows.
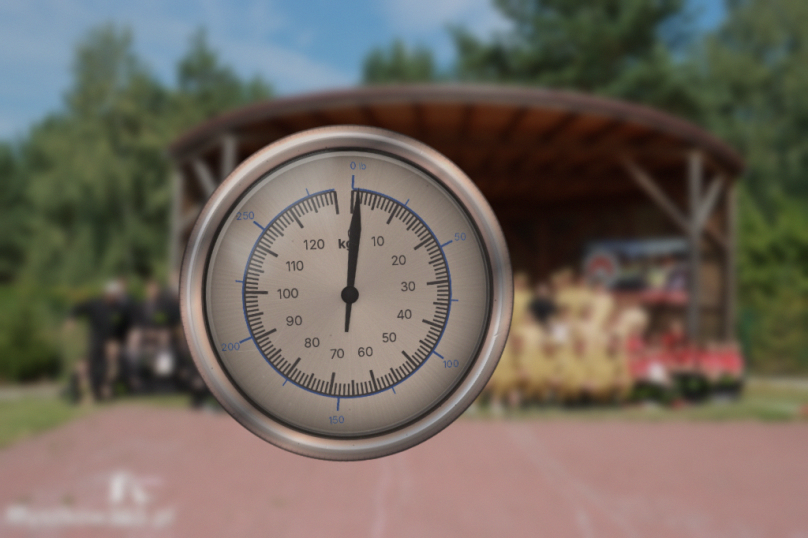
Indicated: 1,kg
